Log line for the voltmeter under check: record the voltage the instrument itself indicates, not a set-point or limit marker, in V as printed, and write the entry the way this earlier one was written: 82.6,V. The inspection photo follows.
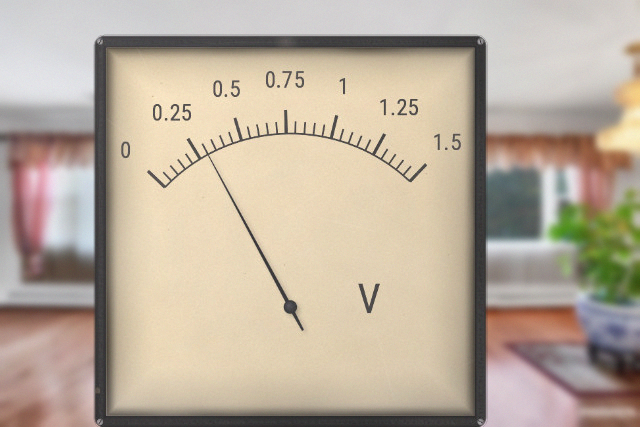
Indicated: 0.3,V
